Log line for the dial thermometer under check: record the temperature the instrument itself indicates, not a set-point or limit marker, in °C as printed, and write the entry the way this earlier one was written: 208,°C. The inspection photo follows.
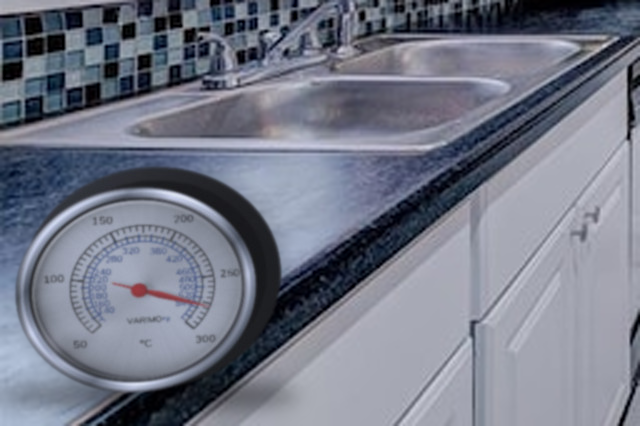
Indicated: 275,°C
